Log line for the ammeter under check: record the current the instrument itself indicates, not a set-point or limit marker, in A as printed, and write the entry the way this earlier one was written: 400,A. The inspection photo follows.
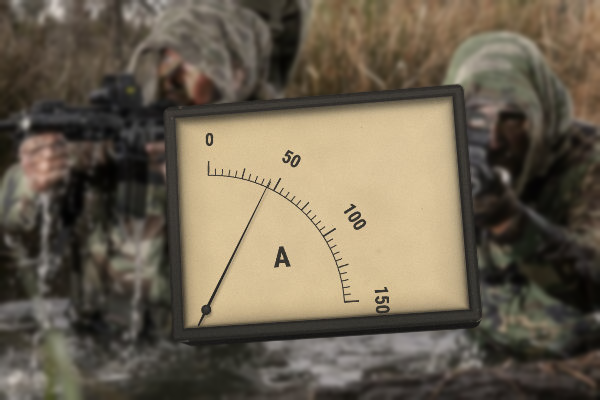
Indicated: 45,A
